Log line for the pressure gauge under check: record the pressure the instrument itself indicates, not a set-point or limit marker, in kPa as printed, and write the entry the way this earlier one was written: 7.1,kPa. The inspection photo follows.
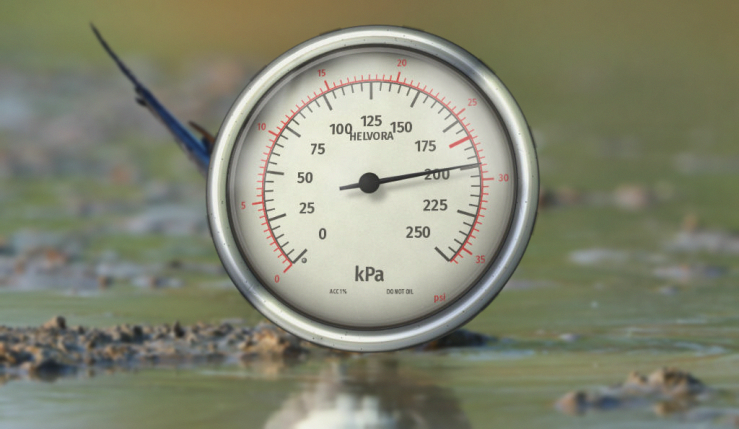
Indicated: 200,kPa
